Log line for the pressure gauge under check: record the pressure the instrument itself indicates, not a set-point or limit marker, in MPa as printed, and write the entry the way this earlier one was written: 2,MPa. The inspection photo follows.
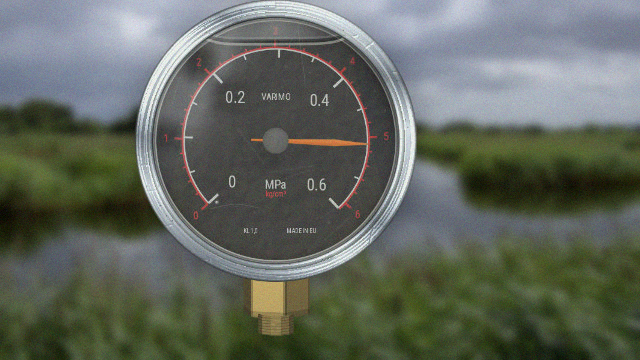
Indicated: 0.5,MPa
